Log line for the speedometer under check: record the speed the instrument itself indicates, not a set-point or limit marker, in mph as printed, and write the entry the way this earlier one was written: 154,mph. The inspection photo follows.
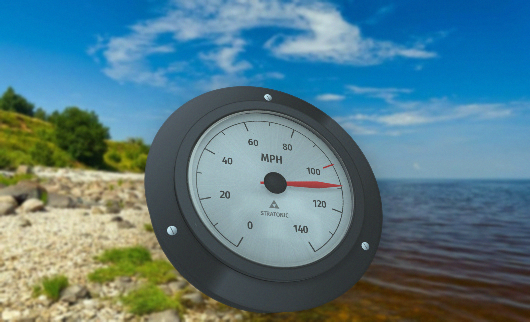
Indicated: 110,mph
